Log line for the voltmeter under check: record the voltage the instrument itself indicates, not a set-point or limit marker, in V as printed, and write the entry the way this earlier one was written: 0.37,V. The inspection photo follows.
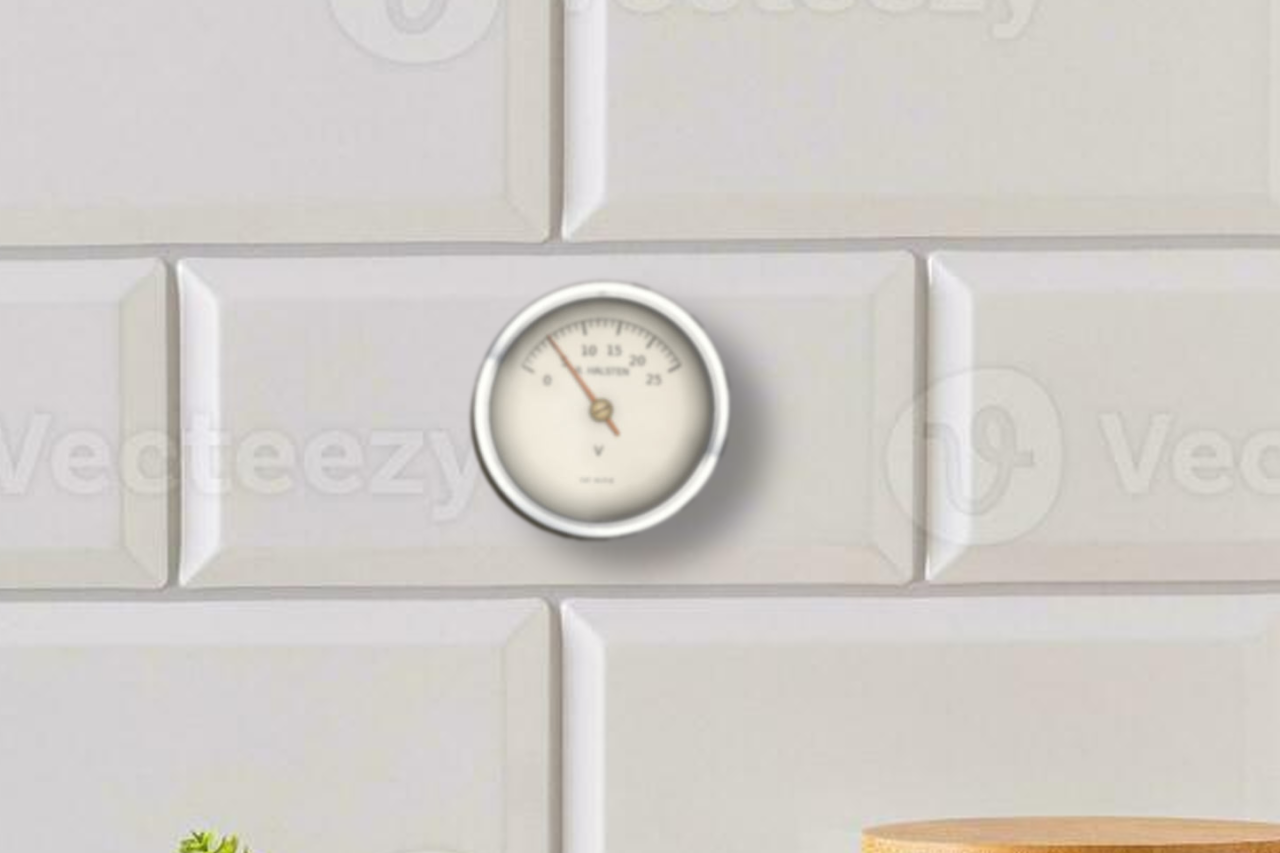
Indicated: 5,V
